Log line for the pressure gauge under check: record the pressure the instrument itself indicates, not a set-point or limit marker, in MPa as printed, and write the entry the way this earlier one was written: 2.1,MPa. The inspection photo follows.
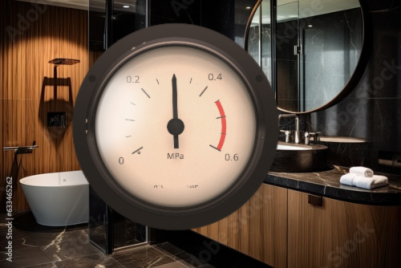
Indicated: 0.3,MPa
